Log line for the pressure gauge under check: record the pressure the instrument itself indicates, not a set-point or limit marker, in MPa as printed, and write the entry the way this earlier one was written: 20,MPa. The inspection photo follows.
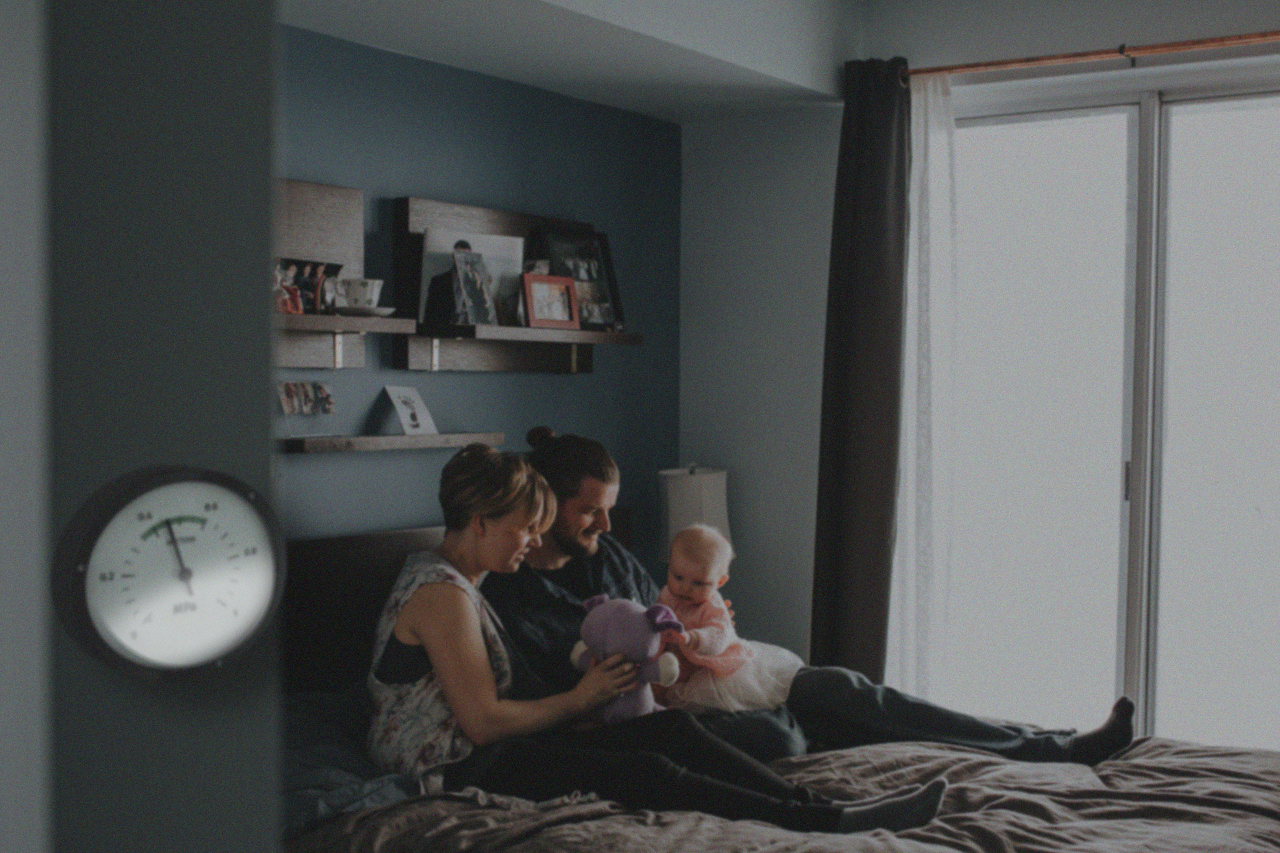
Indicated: 0.45,MPa
